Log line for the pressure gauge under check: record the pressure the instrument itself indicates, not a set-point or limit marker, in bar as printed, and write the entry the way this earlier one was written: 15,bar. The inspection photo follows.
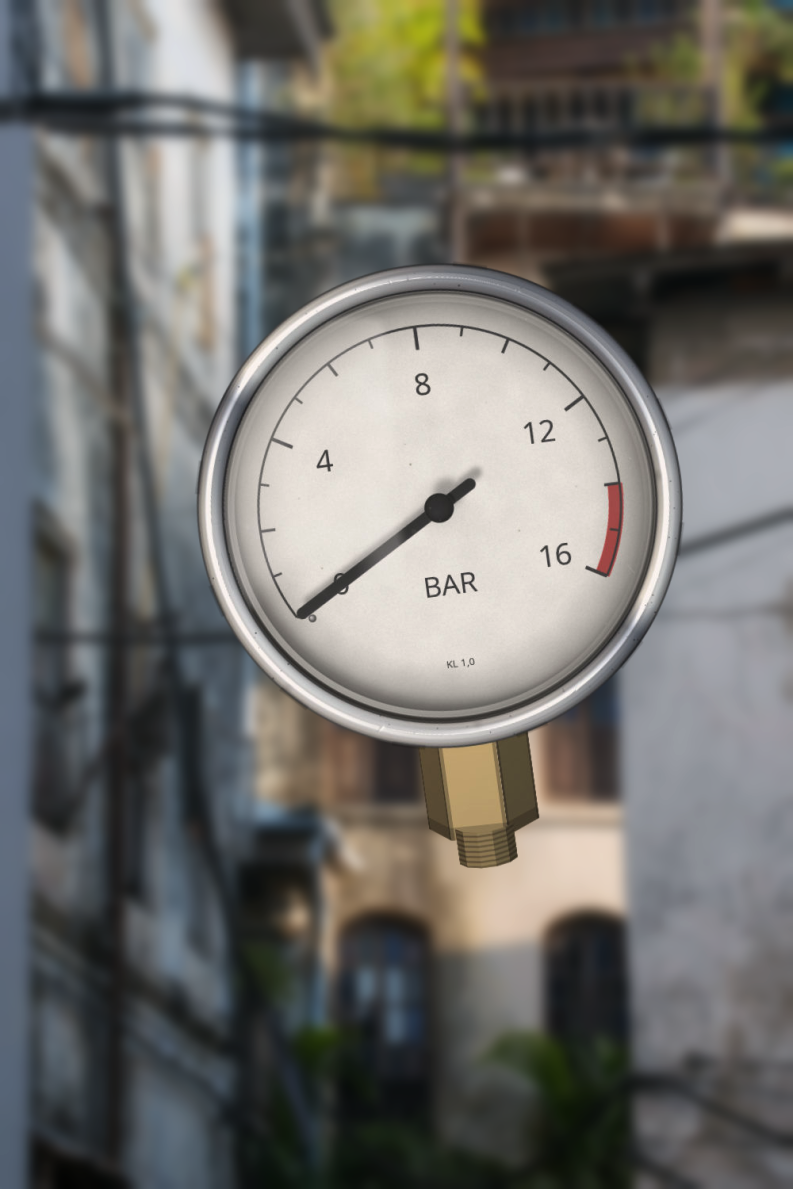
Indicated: 0,bar
